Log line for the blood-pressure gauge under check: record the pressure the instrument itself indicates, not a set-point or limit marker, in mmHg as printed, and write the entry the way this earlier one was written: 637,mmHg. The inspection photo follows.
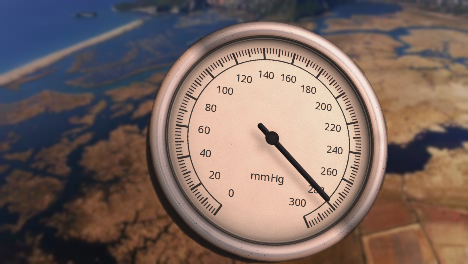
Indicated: 280,mmHg
